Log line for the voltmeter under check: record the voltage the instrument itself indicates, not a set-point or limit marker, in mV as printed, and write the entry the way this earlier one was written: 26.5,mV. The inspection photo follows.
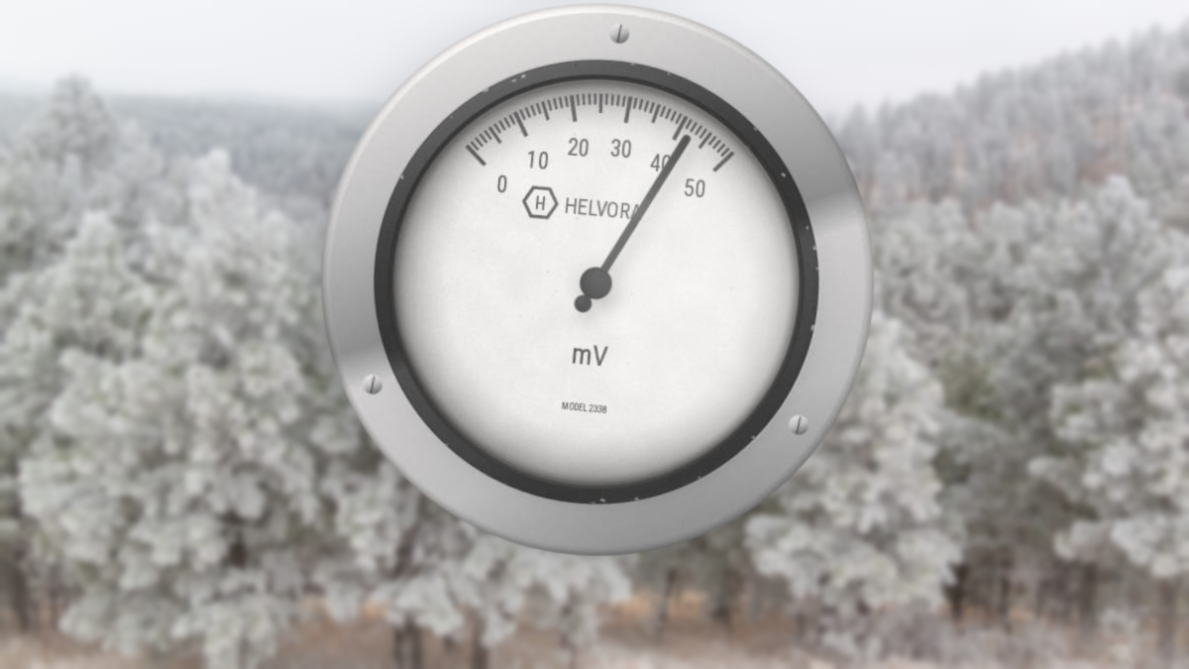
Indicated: 42,mV
